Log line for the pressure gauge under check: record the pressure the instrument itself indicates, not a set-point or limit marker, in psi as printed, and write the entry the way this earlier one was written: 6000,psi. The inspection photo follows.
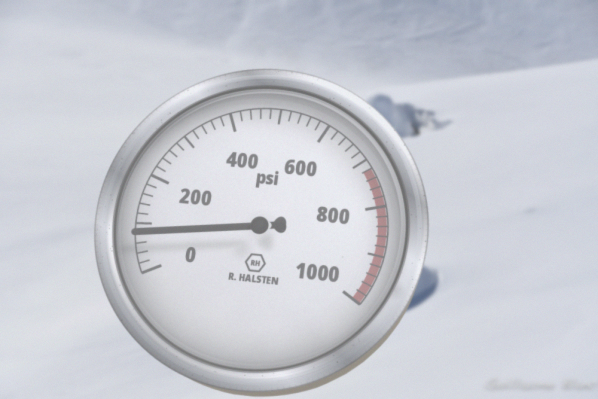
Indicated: 80,psi
